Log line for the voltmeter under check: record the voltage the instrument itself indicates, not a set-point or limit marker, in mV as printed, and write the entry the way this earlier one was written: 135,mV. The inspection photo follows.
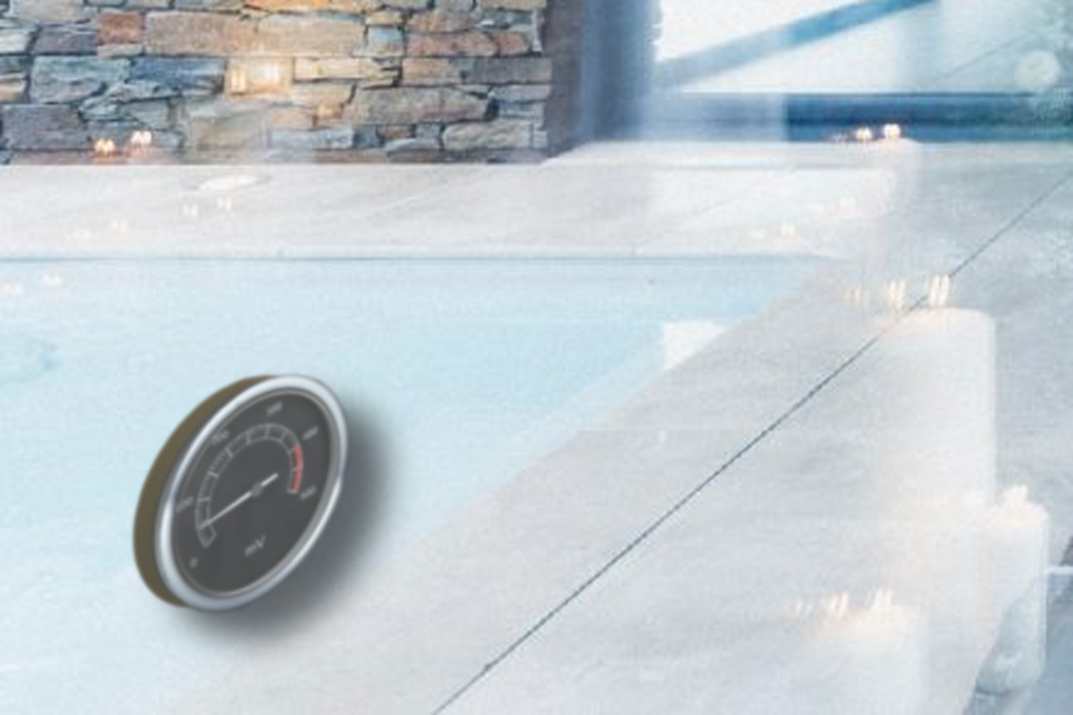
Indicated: 50,mV
